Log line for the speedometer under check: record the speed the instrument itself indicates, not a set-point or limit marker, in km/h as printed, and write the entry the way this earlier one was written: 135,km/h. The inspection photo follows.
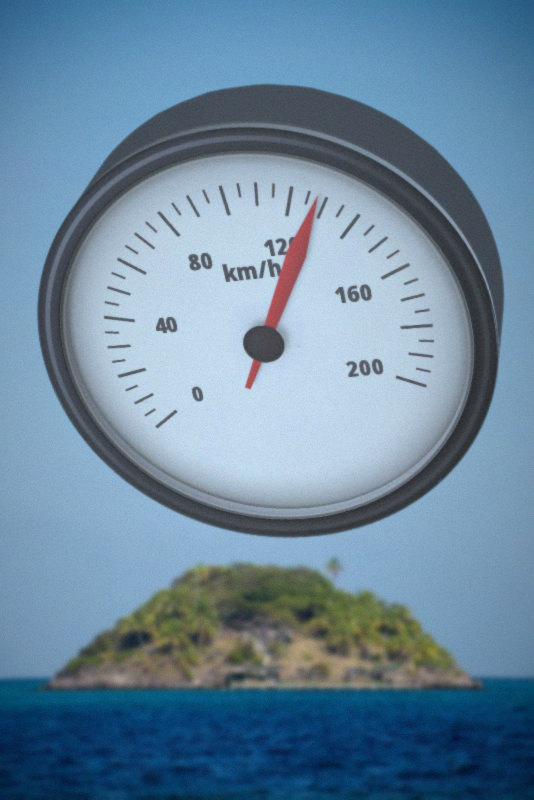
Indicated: 127.5,km/h
